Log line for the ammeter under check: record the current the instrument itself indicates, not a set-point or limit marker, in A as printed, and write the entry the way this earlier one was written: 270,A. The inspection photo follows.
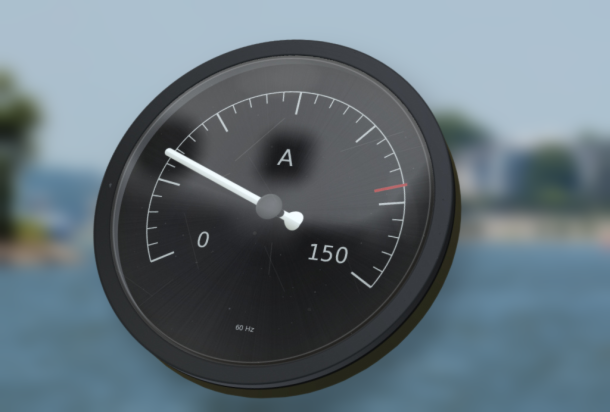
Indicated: 32.5,A
